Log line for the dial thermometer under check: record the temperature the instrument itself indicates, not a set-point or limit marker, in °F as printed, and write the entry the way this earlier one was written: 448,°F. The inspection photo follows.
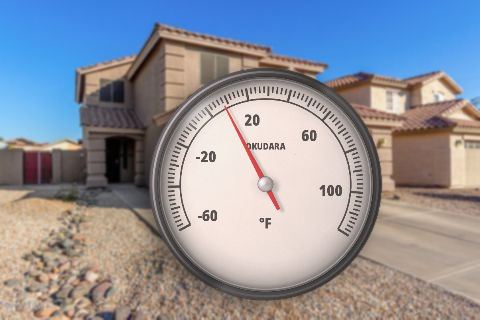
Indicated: 8,°F
